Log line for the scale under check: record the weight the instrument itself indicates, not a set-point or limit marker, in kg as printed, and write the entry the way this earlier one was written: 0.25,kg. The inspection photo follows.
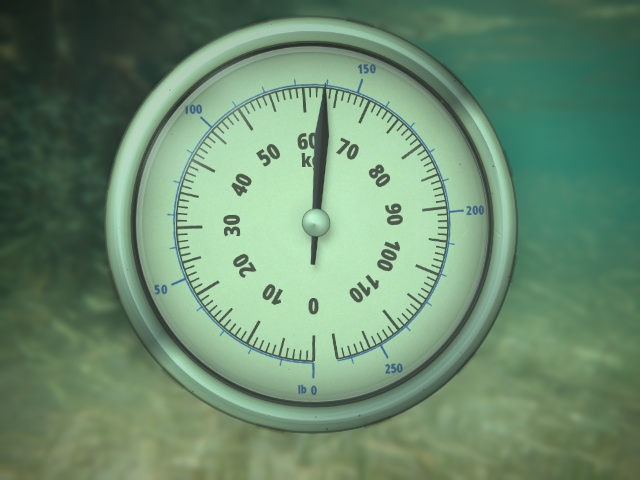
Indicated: 63,kg
